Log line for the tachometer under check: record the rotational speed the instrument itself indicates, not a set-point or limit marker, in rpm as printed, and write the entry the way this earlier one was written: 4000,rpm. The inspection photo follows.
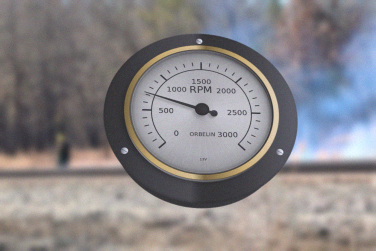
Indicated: 700,rpm
